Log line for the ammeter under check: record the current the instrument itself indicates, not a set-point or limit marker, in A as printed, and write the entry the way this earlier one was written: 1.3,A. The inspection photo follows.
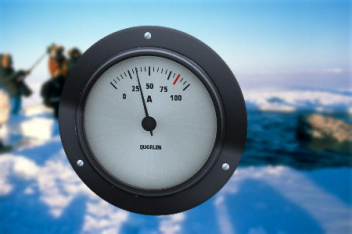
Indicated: 35,A
